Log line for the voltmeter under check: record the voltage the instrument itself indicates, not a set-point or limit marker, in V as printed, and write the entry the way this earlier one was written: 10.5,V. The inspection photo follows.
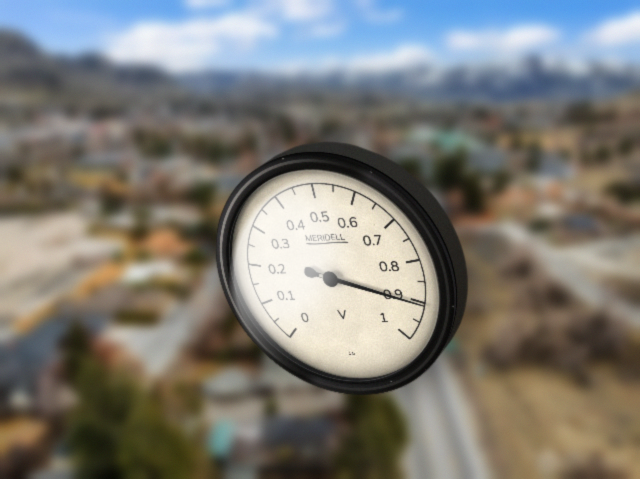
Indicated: 0.9,V
